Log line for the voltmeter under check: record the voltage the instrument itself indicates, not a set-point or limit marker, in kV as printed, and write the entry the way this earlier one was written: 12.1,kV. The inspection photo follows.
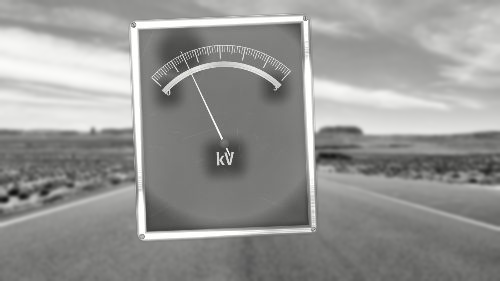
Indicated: 0.75,kV
